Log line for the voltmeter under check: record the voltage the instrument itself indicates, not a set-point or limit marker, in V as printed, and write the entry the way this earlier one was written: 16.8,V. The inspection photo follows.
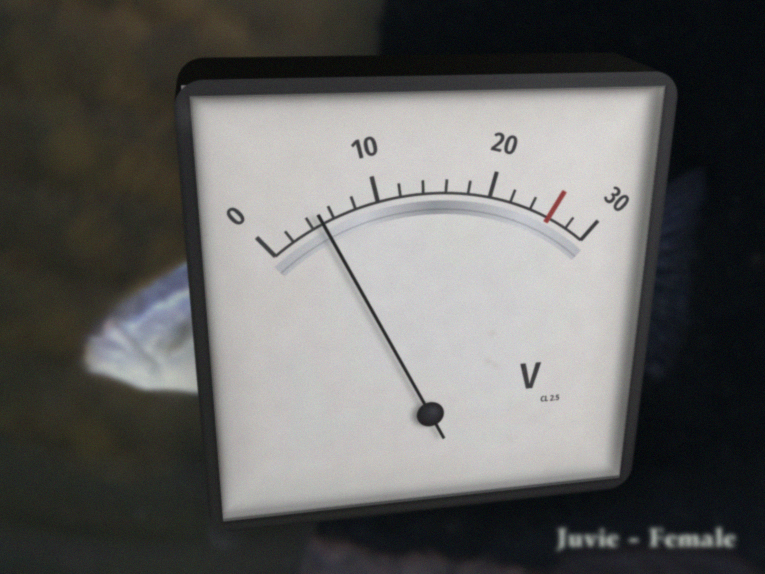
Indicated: 5,V
